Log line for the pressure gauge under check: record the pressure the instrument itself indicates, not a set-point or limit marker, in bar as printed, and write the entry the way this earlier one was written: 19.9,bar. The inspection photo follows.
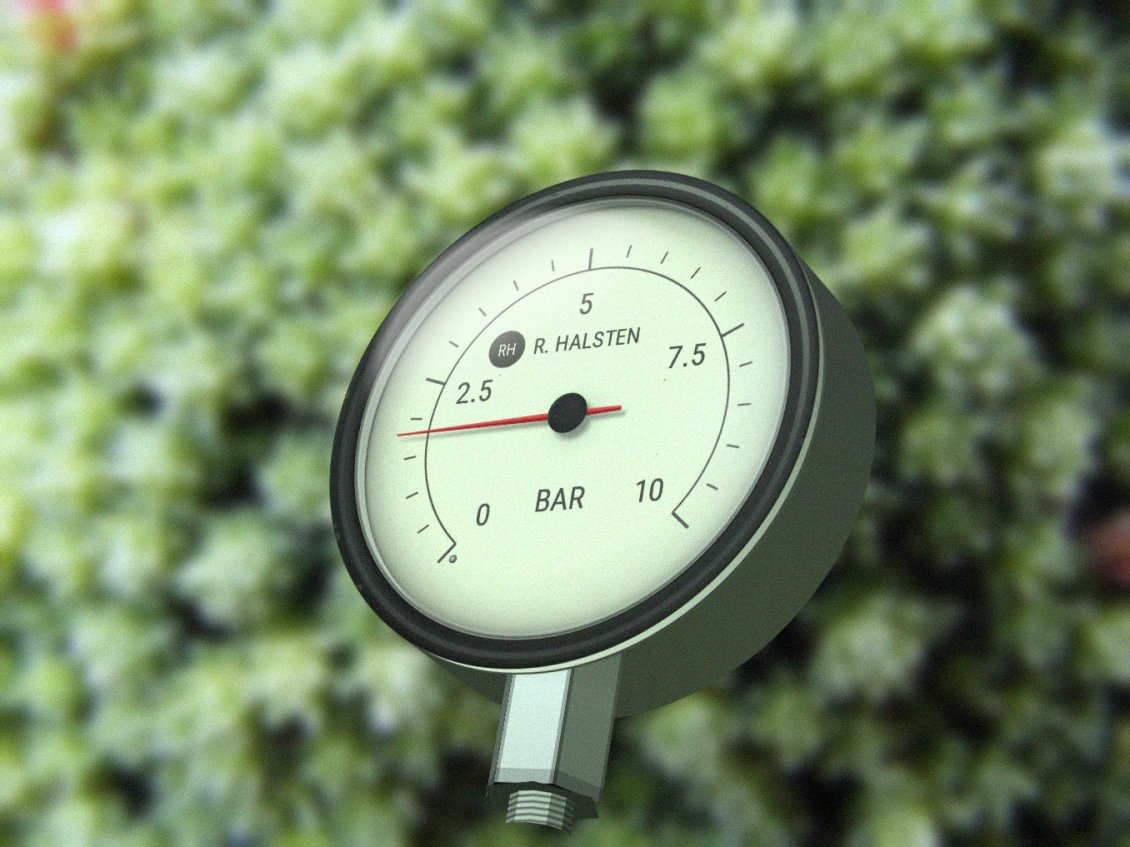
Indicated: 1.75,bar
